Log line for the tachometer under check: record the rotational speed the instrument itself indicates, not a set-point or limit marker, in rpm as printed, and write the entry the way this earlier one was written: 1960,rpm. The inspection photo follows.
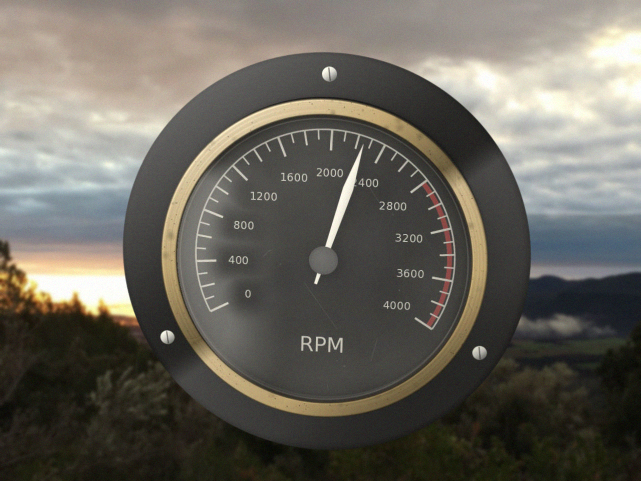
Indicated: 2250,rpm
